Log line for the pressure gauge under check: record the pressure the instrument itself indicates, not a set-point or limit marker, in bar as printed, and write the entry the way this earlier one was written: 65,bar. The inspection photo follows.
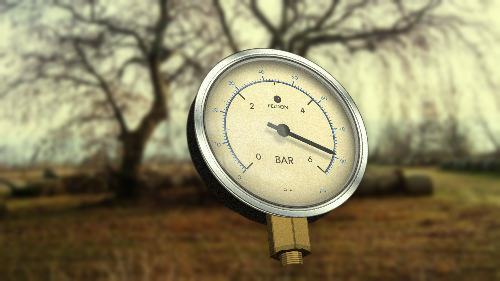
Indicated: 5.5,bar
